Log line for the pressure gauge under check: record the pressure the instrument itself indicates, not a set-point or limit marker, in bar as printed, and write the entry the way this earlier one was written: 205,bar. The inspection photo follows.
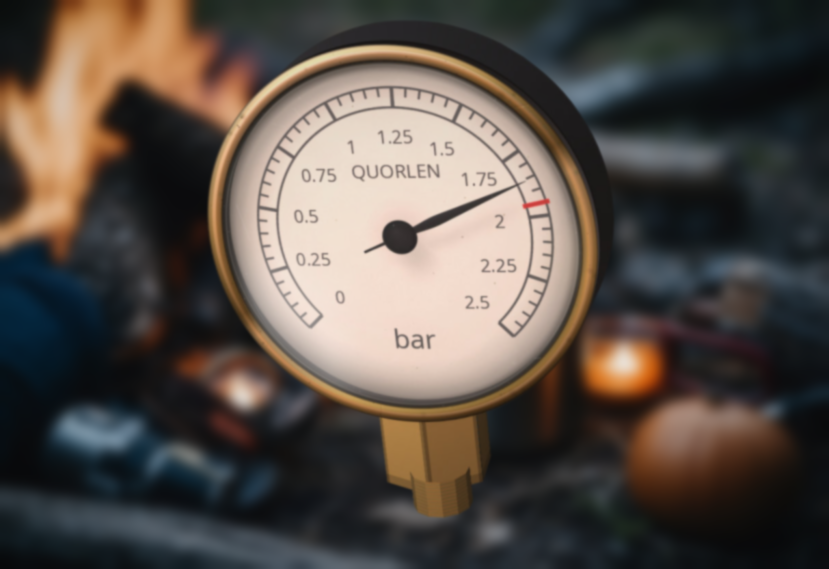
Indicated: 1.85,bar
